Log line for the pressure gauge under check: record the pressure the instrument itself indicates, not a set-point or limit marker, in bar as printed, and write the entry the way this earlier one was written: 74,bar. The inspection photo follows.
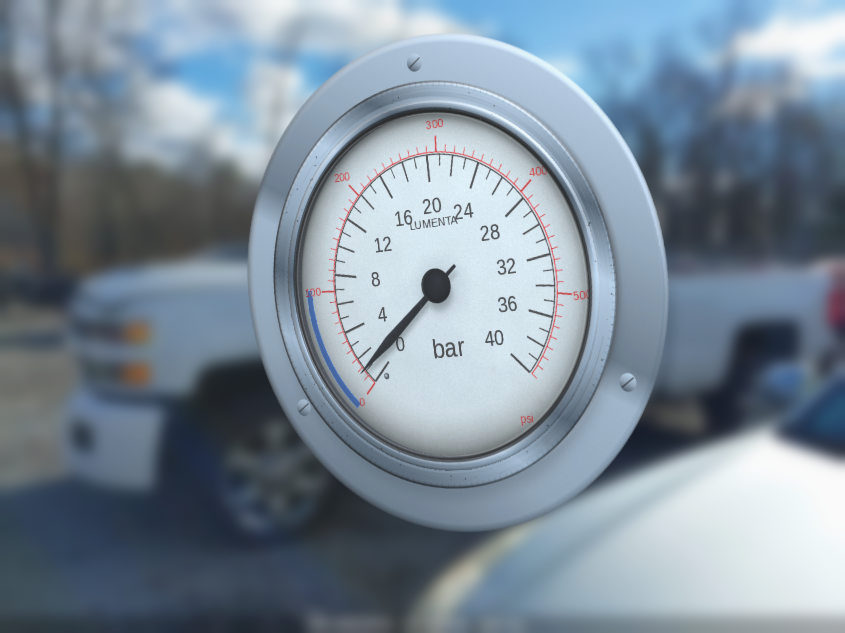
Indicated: 1,bar
